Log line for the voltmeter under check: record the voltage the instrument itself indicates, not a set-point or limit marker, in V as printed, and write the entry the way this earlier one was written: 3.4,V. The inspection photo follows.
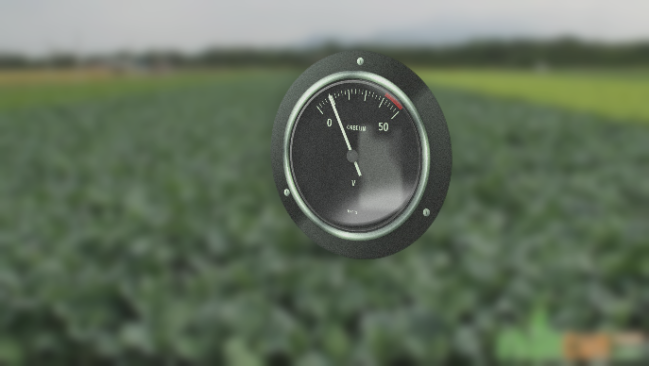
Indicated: 10,V
